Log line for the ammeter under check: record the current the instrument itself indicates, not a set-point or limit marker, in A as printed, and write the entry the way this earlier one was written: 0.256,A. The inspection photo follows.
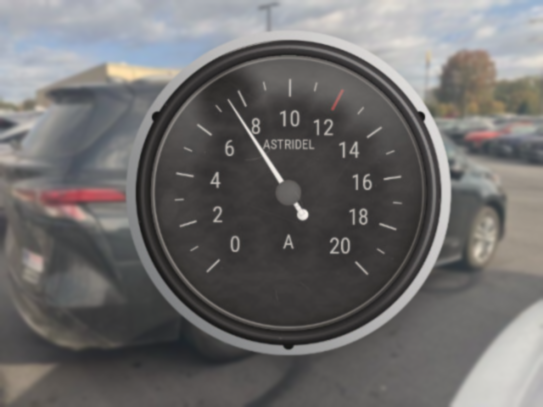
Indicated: 7.5,A
